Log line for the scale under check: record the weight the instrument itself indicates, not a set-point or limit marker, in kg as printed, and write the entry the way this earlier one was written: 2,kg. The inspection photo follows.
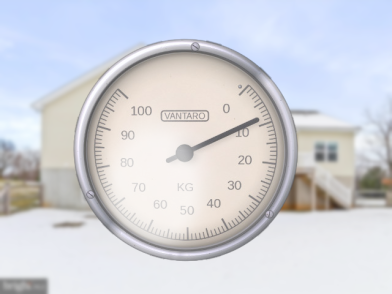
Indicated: 8,kg
